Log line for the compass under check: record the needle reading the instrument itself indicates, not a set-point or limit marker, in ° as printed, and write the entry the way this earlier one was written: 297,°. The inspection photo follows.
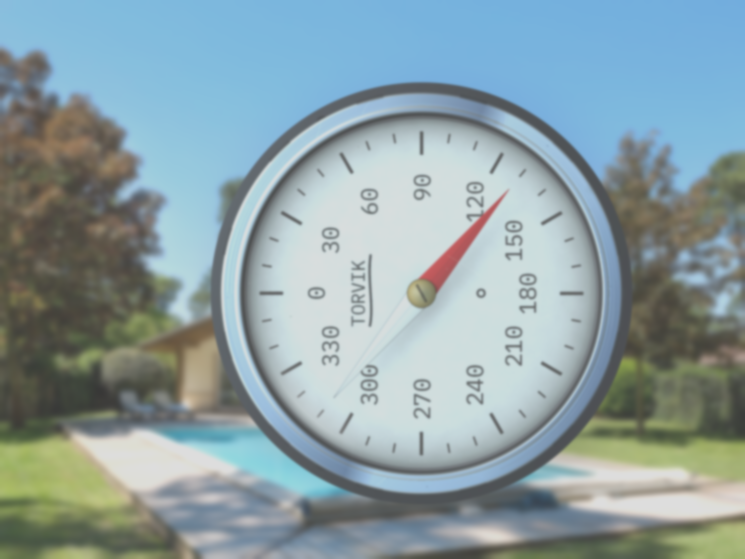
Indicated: 130,°
